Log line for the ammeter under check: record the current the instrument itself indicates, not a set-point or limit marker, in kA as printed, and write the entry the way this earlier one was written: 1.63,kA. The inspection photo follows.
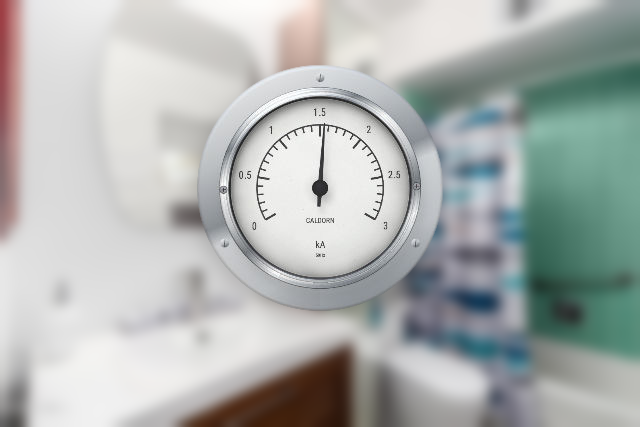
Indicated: 1.55,kA
